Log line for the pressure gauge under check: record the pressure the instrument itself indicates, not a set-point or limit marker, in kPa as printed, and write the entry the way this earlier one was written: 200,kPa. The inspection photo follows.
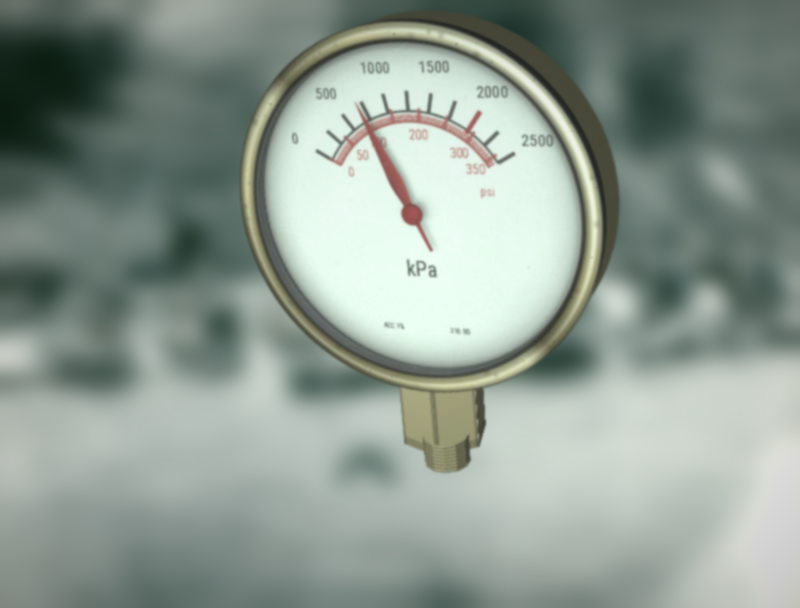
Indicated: 750,kPa
